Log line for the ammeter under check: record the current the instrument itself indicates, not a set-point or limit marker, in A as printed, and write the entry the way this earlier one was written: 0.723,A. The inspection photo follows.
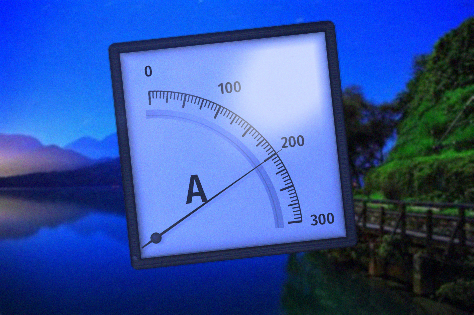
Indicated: 200,A
